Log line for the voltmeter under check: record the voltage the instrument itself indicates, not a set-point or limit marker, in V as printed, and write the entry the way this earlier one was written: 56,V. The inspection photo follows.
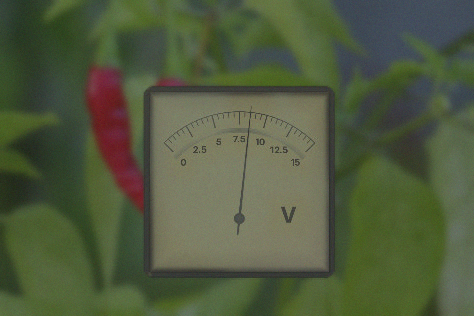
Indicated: 8.5,V
